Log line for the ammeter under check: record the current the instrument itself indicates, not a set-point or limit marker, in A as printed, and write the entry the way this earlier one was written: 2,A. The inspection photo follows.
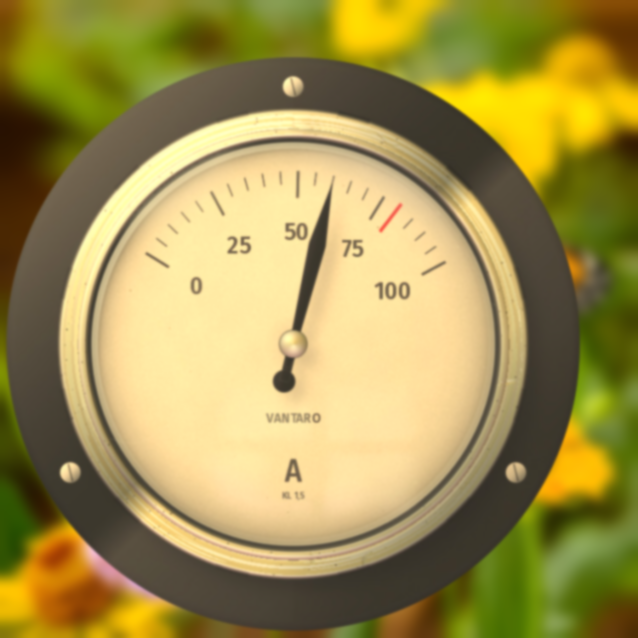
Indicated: 60,A
